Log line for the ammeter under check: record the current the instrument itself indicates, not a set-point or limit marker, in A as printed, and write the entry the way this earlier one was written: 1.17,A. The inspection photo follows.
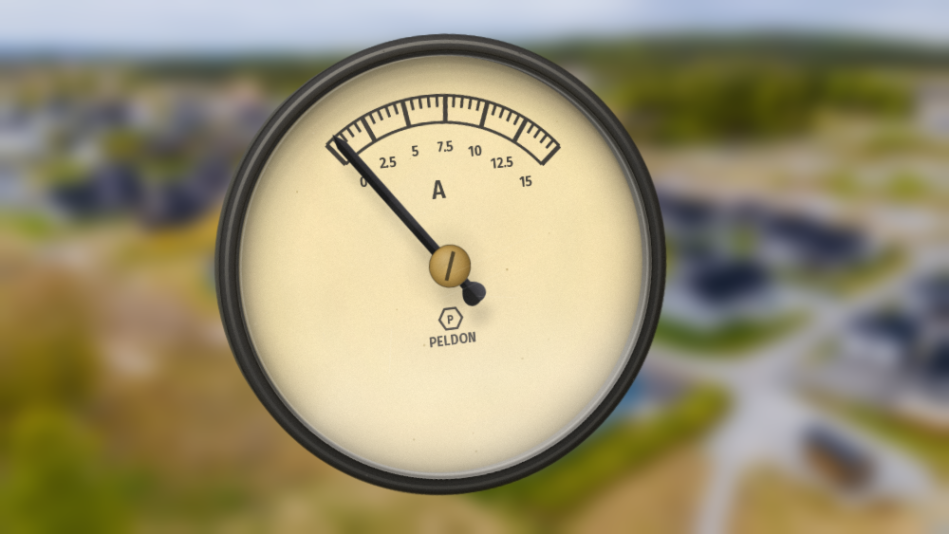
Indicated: 0.5,A
